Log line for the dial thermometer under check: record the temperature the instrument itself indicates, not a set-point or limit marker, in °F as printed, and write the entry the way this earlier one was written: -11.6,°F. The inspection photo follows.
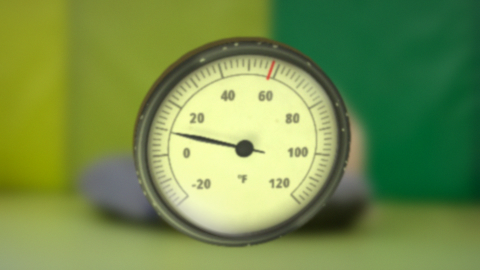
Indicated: 10,°F
